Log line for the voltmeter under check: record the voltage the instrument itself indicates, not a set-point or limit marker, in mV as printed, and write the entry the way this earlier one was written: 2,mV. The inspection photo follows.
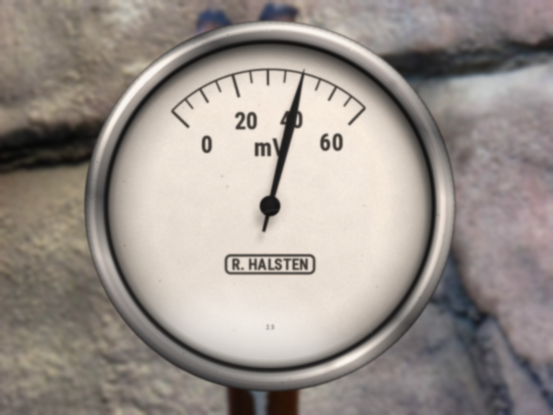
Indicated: 40,mV
